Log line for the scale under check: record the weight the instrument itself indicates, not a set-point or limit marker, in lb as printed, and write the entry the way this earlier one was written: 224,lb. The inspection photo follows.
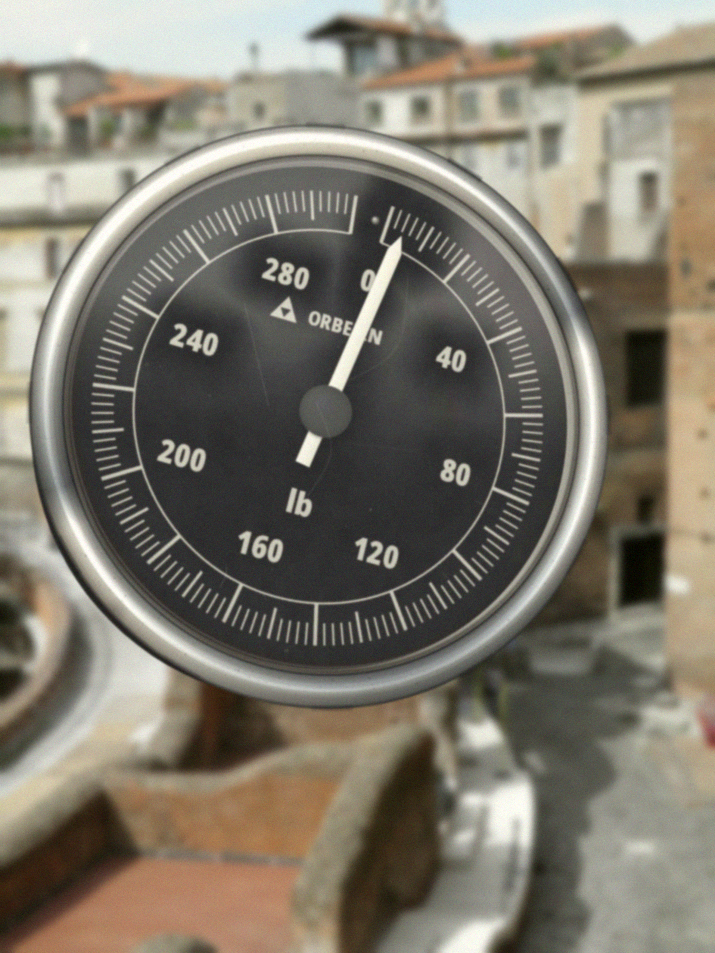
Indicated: 4,lb
